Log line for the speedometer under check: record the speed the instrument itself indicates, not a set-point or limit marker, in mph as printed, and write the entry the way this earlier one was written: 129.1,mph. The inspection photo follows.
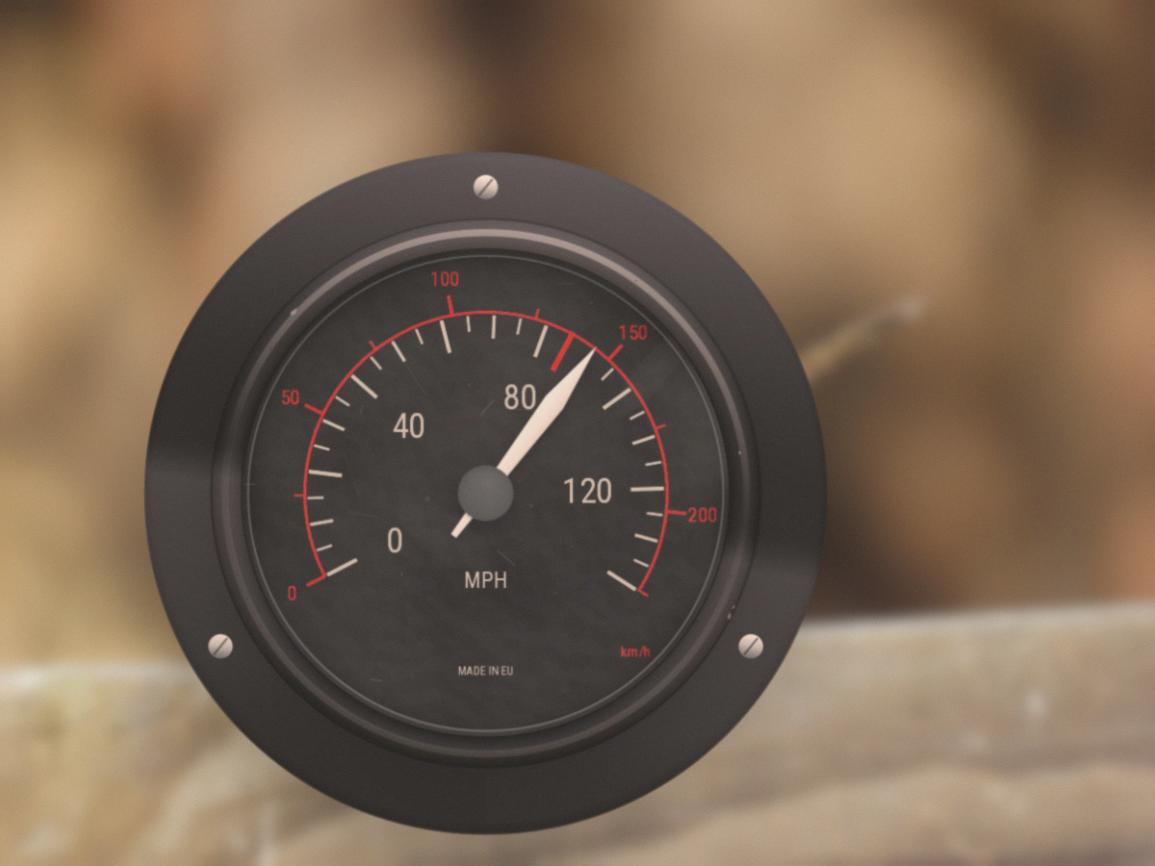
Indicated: 90,mph
